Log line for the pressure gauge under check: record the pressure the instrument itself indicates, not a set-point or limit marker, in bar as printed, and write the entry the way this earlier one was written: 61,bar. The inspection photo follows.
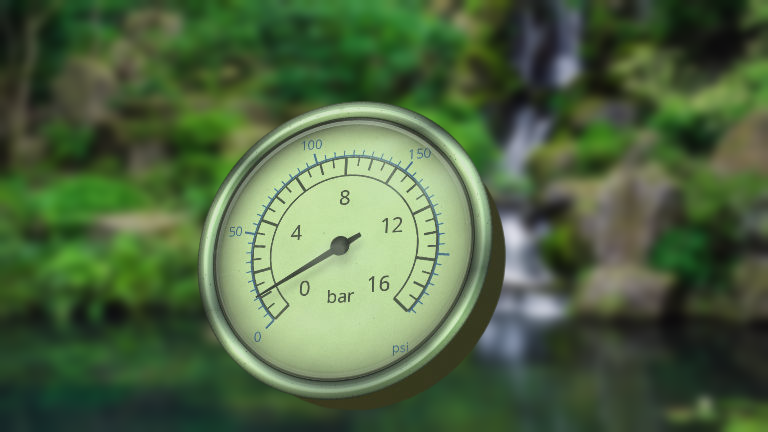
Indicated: 1,bar
